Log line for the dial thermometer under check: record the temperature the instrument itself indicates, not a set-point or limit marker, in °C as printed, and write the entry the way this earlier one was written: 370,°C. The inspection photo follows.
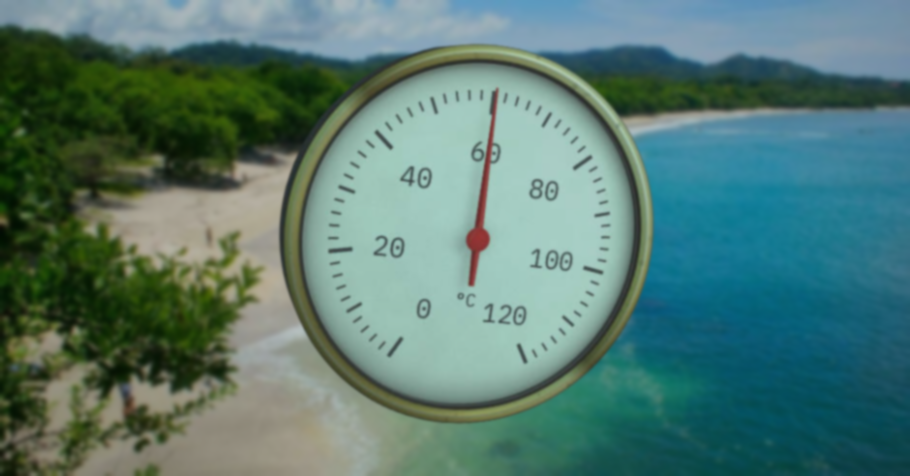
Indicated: 60,°C
